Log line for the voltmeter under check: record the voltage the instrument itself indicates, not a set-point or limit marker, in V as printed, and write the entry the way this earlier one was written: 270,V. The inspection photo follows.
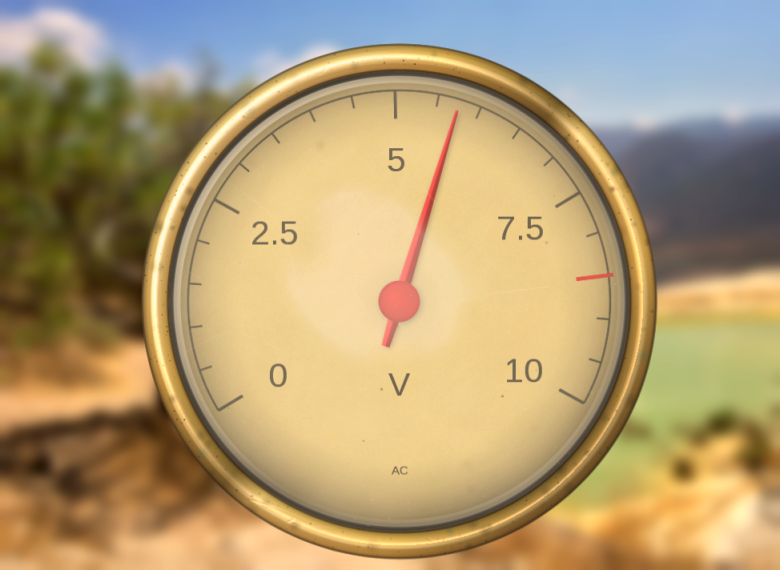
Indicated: 5.75,V
